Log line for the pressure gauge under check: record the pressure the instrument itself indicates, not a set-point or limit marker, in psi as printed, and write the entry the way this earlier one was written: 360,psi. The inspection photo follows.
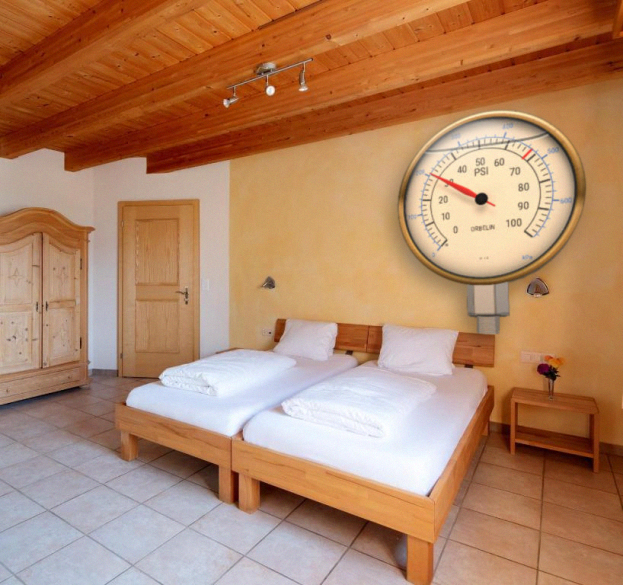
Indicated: 30,psi
